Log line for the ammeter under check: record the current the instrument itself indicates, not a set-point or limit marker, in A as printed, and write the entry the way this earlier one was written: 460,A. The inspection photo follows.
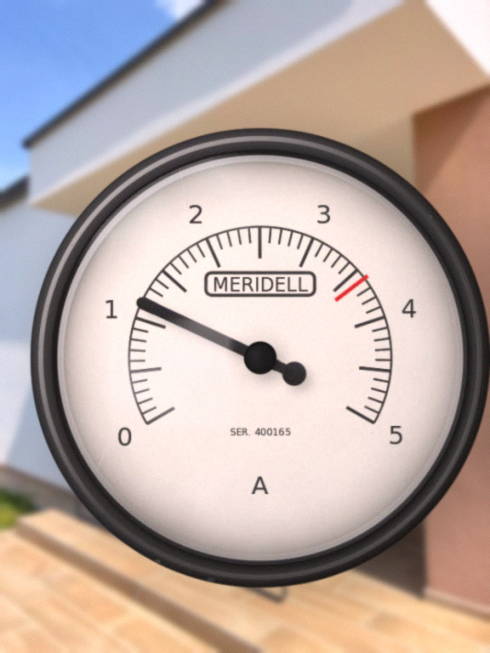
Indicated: 1.15,A
